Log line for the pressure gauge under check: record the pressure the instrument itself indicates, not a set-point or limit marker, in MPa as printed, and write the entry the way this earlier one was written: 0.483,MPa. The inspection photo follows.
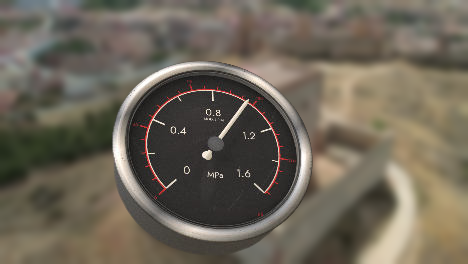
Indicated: 1,MPa
